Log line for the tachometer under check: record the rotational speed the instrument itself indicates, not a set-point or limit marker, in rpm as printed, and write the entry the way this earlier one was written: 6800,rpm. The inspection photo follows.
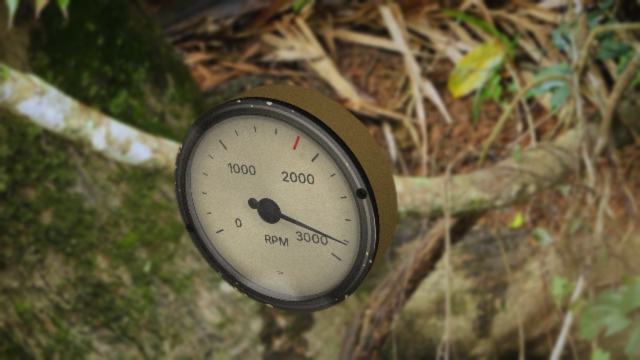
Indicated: 2800,rpm
